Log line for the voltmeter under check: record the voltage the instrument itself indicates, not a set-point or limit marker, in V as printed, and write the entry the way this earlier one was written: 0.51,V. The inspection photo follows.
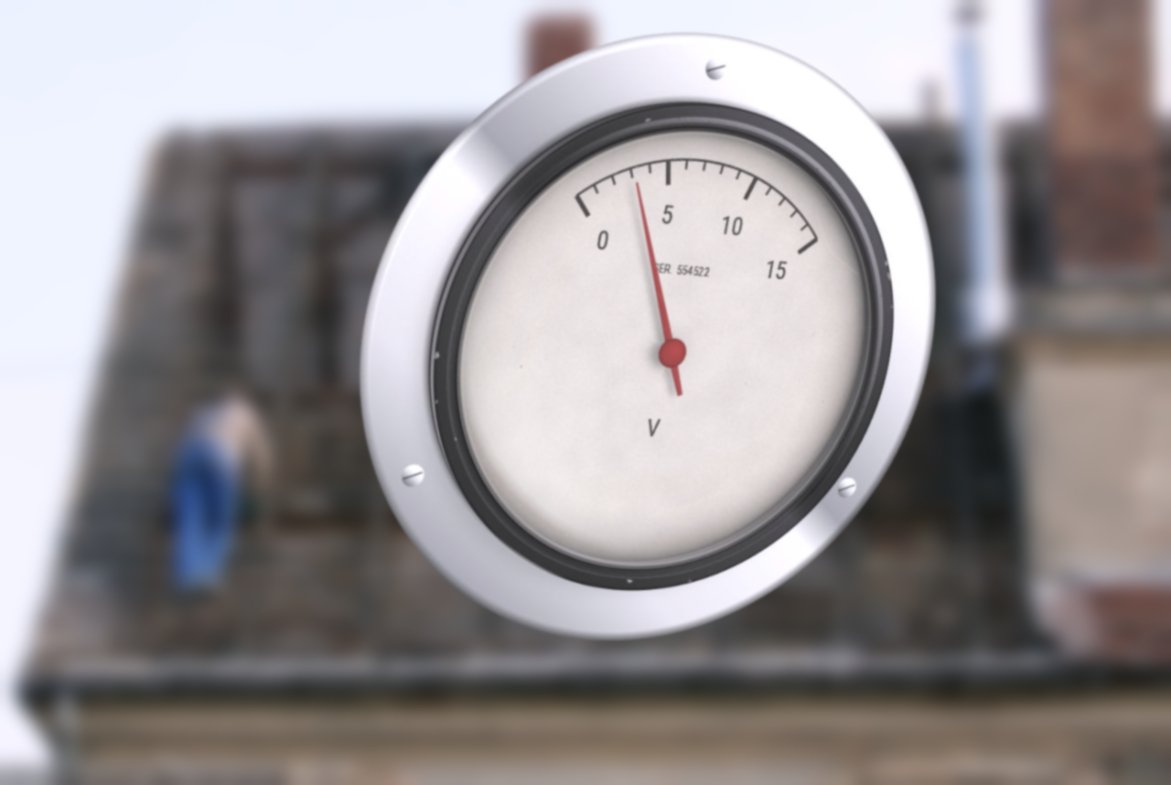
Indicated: 3,V
